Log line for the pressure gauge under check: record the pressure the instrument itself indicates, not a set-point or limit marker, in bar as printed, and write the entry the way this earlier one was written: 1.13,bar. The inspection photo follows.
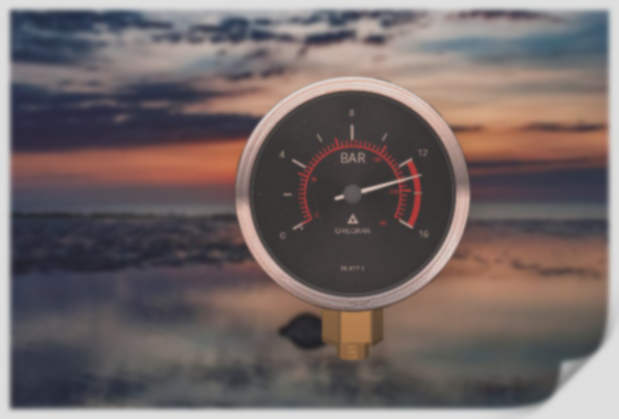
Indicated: 13,bar
